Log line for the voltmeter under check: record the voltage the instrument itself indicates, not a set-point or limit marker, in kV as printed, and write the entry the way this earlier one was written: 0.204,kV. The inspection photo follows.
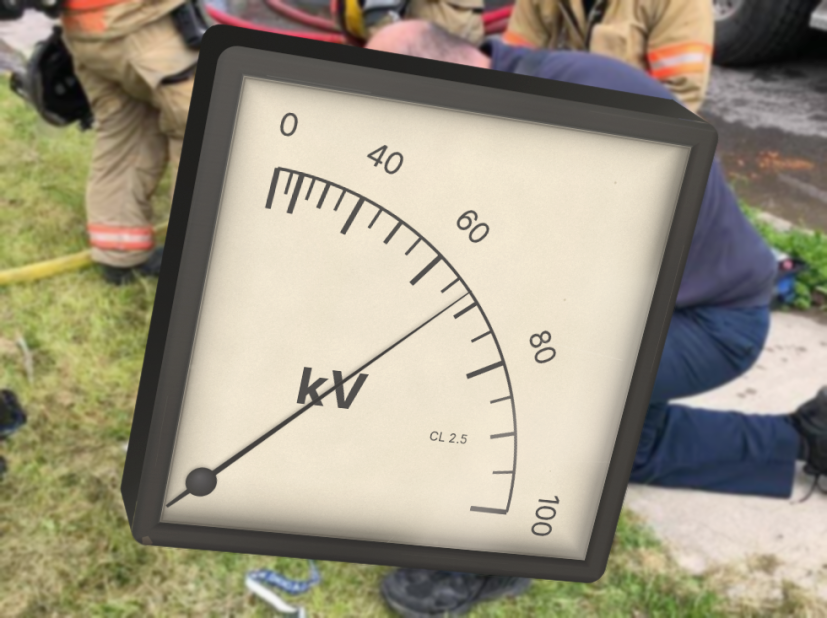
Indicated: 67.5,kV
